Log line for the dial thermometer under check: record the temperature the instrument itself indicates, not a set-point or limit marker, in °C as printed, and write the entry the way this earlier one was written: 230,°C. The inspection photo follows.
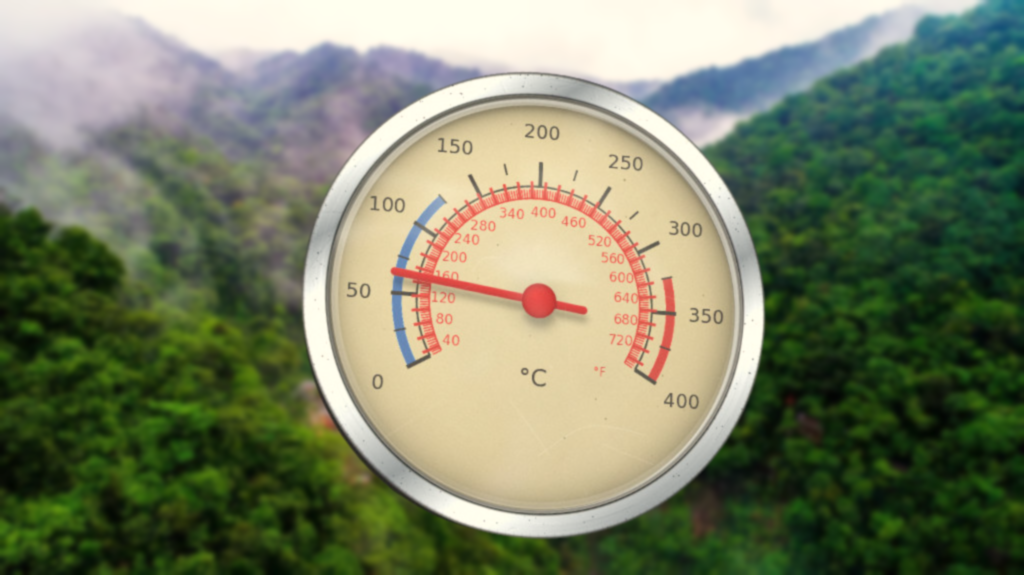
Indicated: 62.5,°C
